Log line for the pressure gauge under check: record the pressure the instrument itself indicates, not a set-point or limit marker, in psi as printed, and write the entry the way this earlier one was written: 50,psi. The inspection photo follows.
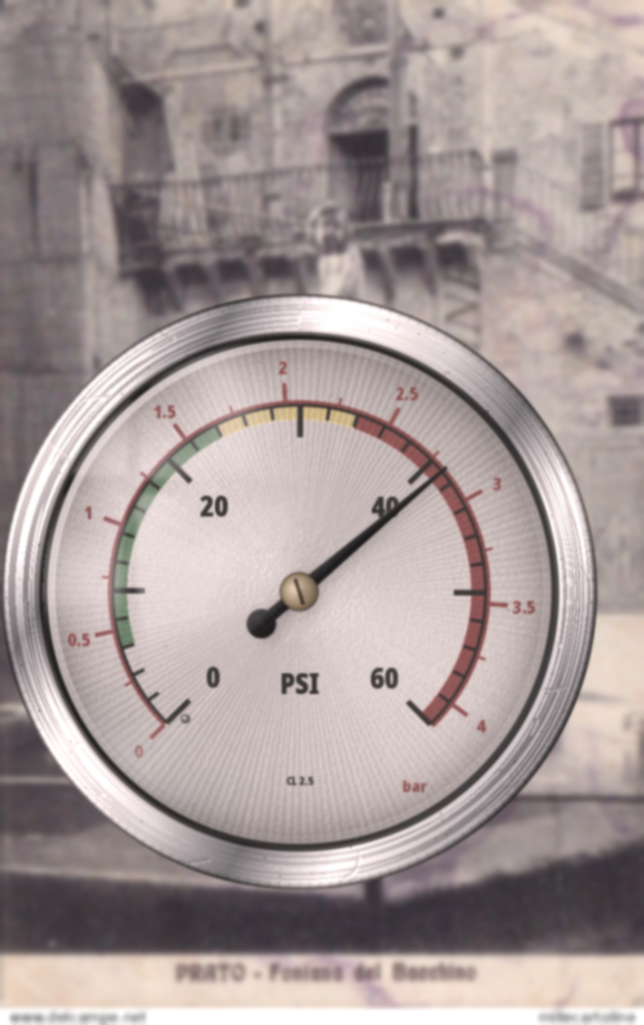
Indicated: 41,psi
